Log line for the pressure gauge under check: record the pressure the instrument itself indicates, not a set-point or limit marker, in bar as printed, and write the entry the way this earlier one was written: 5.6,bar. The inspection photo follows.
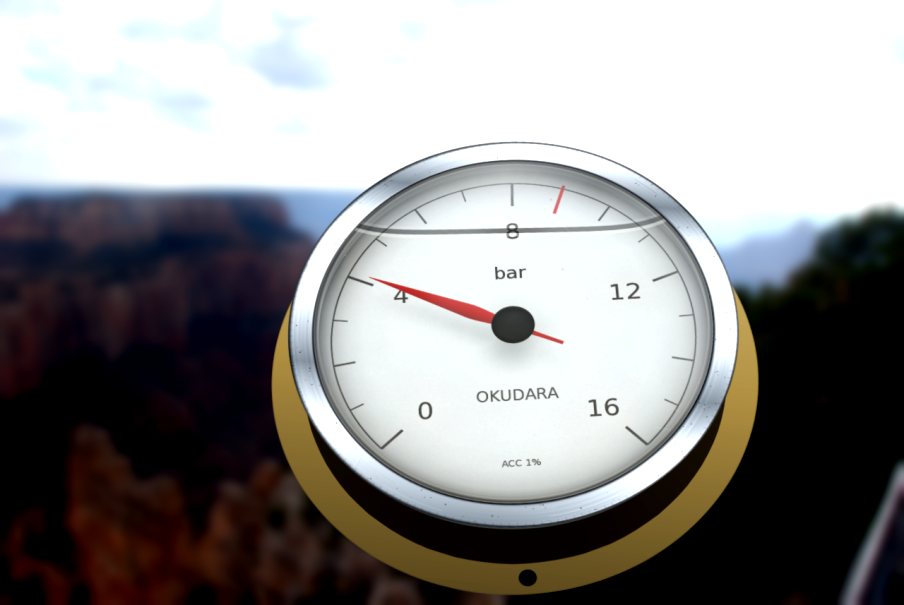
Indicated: 4,bar
